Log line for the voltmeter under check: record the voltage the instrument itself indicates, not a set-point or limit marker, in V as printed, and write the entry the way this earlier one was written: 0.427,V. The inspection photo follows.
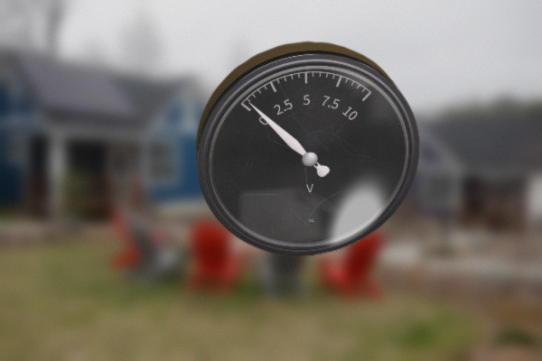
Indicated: 0.5,V
